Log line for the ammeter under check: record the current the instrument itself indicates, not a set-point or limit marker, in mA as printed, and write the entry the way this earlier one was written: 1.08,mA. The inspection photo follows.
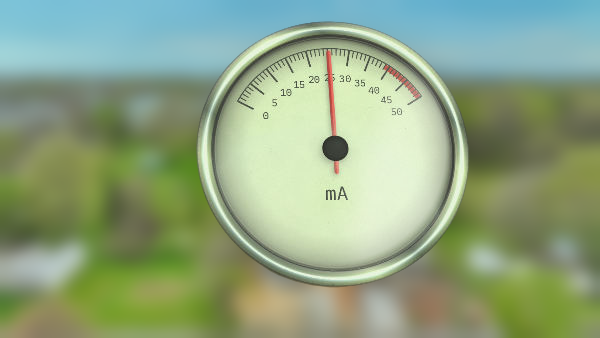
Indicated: 25,mA
